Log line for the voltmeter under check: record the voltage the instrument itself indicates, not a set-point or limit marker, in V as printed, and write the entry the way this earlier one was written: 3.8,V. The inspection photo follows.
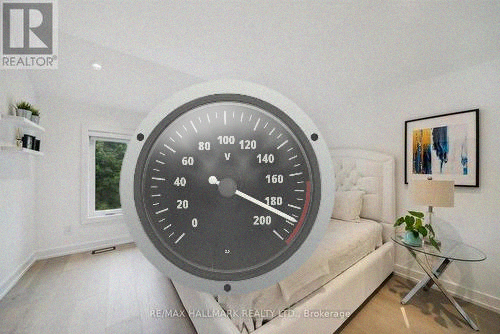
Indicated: 187.5,V
